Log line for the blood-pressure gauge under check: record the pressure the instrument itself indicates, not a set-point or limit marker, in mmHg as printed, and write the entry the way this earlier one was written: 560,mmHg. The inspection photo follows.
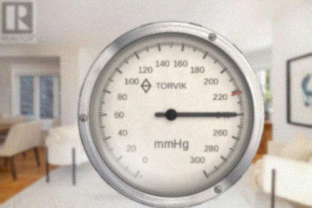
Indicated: 240,mmHg
